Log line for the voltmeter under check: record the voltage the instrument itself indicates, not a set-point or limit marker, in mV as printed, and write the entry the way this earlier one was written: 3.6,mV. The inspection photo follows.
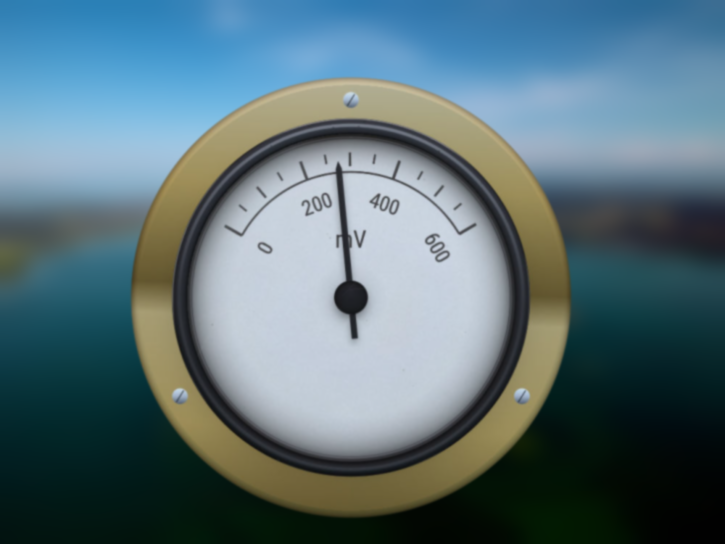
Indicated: 275,mV
